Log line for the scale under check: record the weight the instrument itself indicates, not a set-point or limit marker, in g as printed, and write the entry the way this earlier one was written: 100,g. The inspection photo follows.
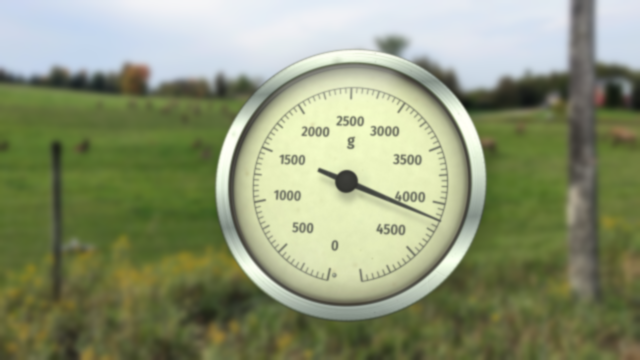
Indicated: 4150,g
